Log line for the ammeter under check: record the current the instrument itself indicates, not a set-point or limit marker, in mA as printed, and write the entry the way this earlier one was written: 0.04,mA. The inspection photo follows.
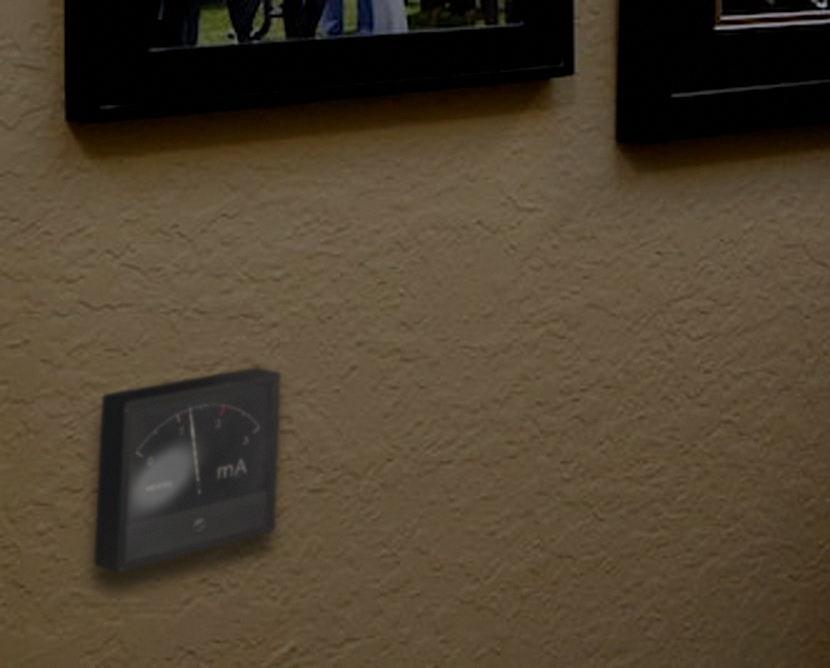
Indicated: 1.25,mA
